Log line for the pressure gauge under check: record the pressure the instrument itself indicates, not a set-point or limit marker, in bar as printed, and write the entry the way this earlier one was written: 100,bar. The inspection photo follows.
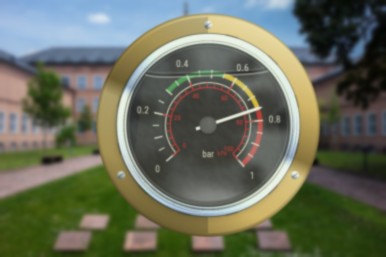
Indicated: 0.75,bar
